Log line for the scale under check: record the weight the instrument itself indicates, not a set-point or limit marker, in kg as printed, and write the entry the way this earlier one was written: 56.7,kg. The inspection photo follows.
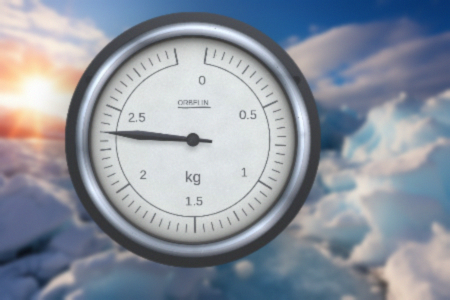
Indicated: 2.35,kg
